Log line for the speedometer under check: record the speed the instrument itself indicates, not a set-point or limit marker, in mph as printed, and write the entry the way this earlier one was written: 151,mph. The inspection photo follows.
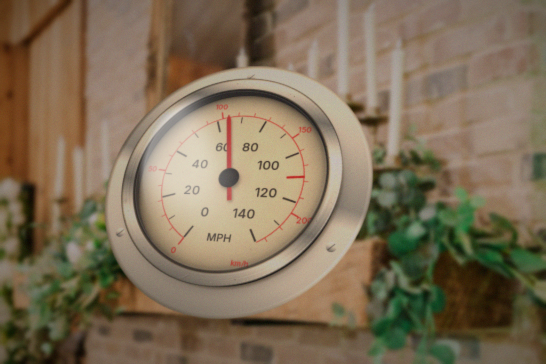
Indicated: 65,mph
